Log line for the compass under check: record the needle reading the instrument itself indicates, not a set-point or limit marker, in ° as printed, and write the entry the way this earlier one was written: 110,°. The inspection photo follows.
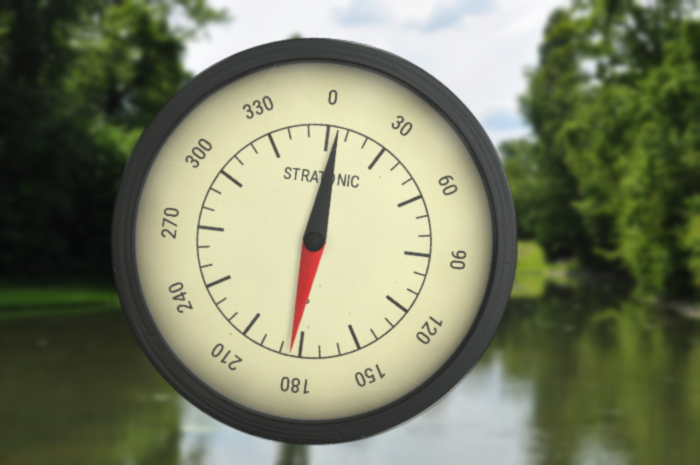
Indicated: 185,°
